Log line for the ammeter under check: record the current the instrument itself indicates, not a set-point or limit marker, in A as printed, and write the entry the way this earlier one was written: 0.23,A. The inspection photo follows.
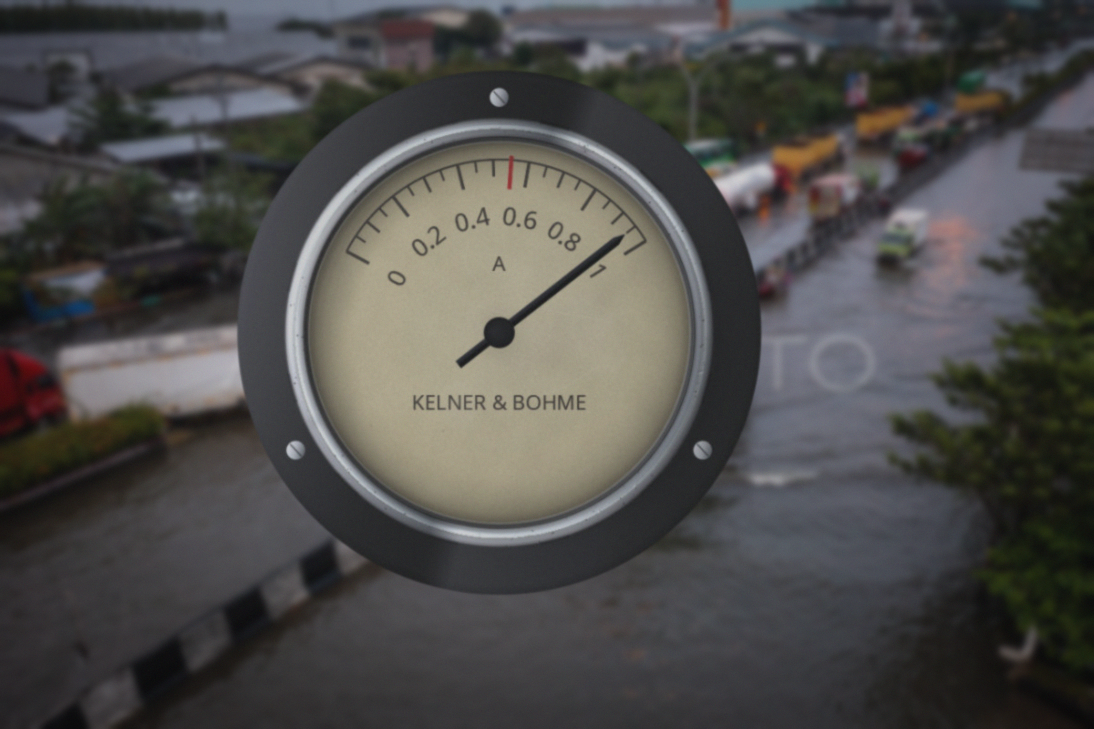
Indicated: 0.95,A
